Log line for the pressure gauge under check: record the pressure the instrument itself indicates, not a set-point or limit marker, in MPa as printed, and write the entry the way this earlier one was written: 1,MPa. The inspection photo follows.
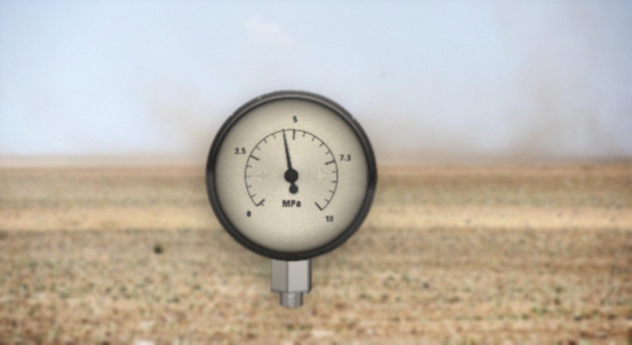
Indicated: 4.5,MPa
